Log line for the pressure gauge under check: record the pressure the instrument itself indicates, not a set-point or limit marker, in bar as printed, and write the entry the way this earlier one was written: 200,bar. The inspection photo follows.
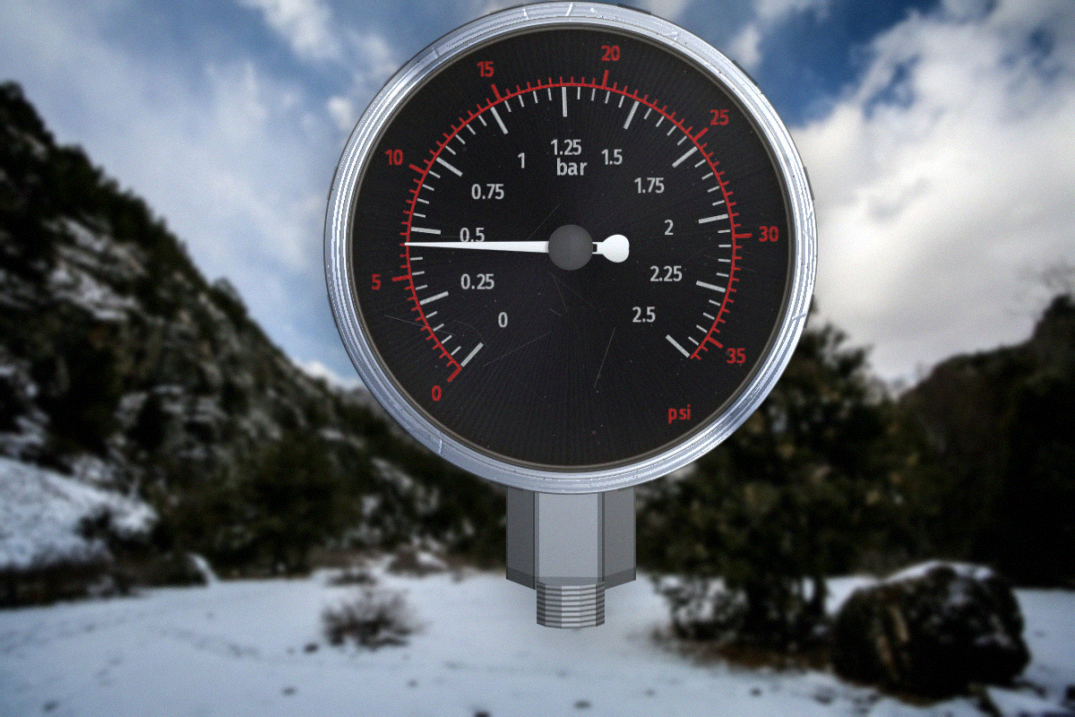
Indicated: 0.45,bar
